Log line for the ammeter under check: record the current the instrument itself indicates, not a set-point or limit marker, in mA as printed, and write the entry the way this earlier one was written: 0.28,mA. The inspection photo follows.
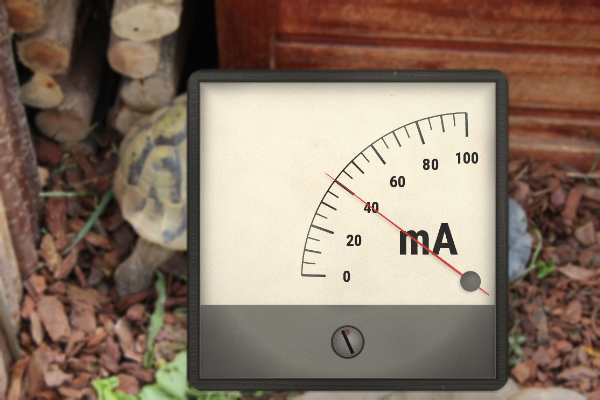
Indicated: 40,mA
